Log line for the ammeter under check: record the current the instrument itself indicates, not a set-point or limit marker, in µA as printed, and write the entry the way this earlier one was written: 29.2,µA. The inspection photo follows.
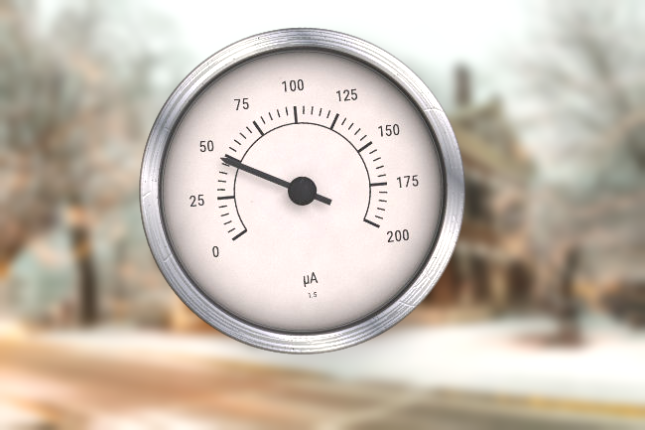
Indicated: 47.5,µA
